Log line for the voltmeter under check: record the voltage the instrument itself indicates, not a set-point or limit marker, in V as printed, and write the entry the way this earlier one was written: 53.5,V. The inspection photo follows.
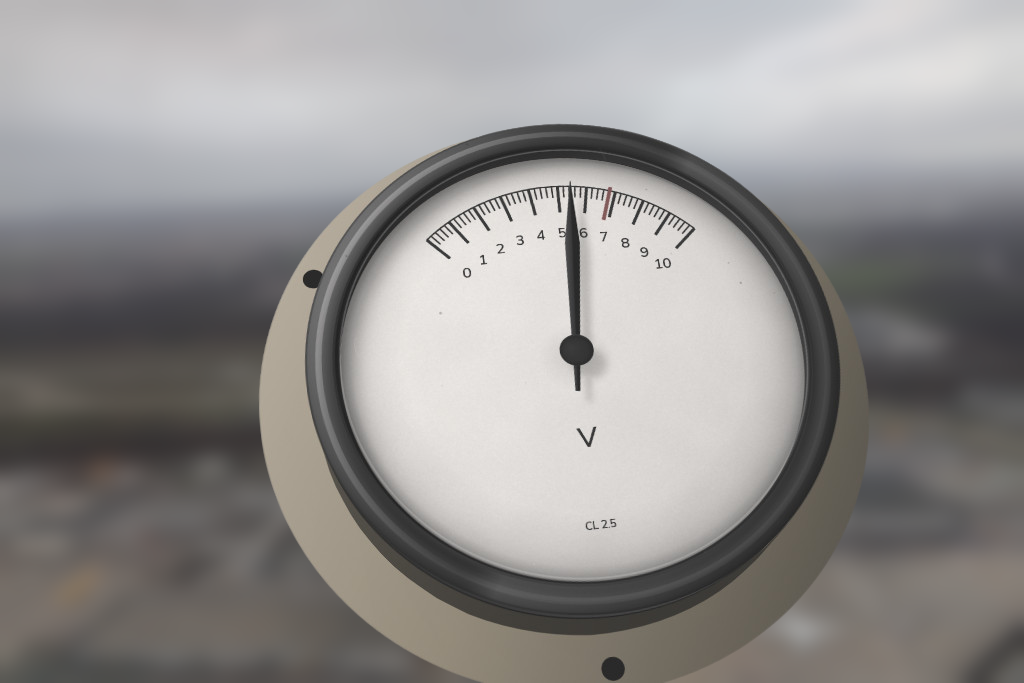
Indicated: 5.4,V
